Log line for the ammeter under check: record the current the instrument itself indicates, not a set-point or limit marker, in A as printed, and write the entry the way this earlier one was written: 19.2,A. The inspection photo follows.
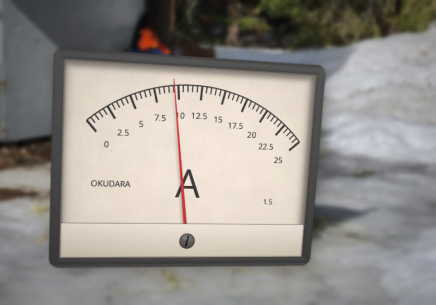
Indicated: 9.5,A
